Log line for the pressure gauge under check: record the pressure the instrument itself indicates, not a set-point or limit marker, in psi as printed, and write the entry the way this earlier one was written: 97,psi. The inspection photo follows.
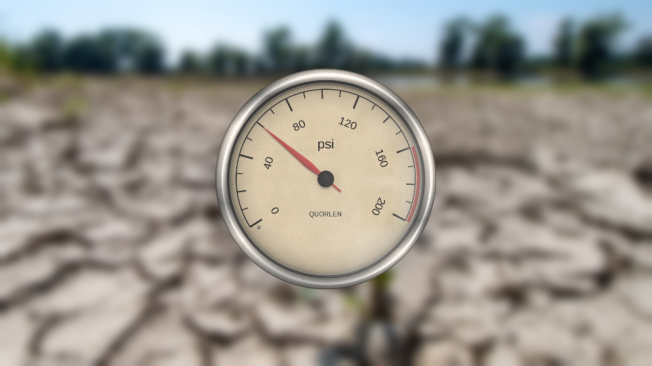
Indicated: 60,psi
